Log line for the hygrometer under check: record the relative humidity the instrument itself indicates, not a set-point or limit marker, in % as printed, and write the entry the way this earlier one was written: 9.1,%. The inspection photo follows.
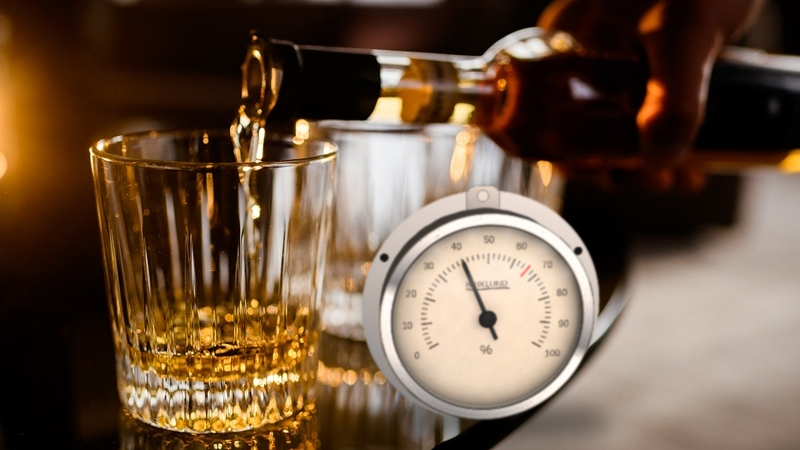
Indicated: 40,%
